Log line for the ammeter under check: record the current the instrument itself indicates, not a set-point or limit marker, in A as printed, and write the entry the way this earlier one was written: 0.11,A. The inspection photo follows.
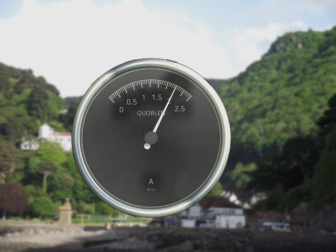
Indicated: 2,A
